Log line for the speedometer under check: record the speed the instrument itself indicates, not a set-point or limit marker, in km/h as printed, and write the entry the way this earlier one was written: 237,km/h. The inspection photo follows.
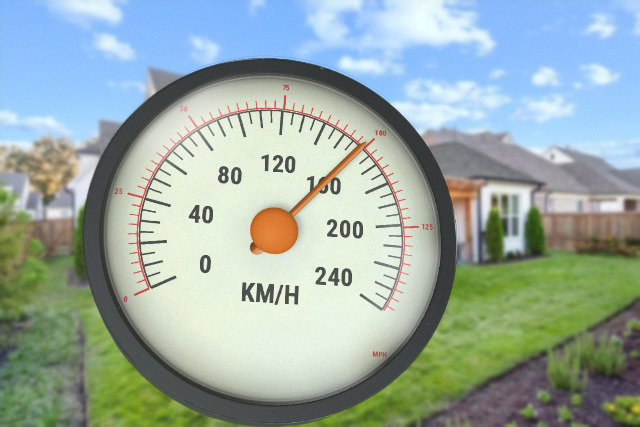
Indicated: 160,km/h
